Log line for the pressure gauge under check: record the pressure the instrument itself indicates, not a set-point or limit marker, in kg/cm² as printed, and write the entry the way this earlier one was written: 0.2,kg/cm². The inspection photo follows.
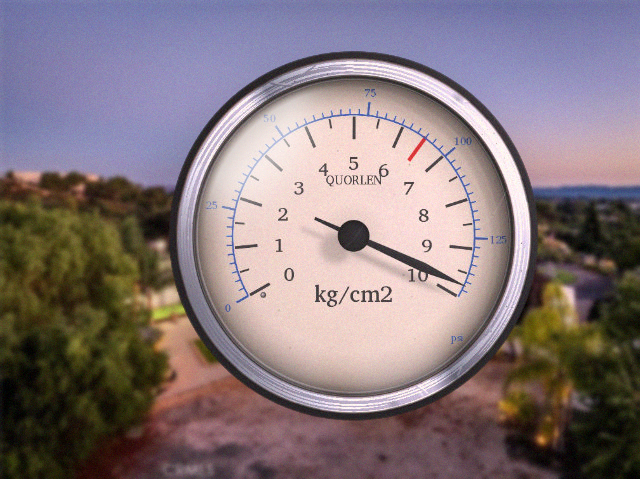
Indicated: 9.75,kg/cm²
